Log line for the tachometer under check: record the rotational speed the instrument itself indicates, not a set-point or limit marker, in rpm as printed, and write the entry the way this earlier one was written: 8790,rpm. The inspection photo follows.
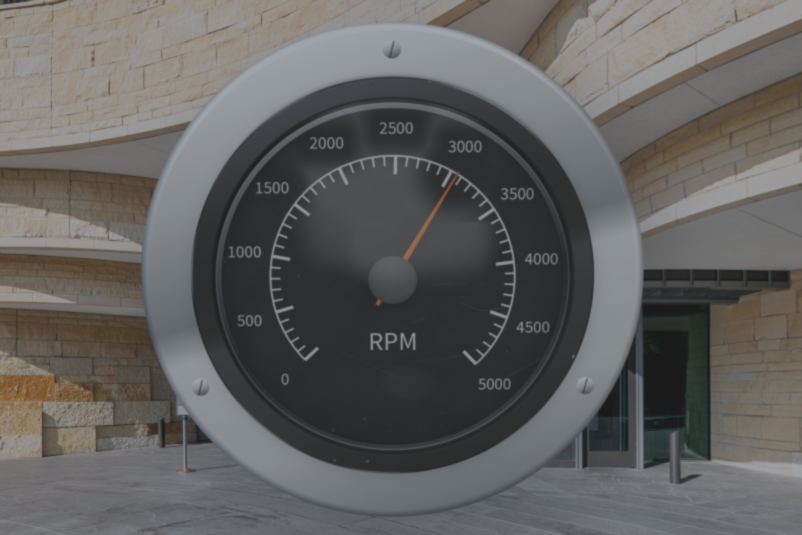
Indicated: 3050,rpm
